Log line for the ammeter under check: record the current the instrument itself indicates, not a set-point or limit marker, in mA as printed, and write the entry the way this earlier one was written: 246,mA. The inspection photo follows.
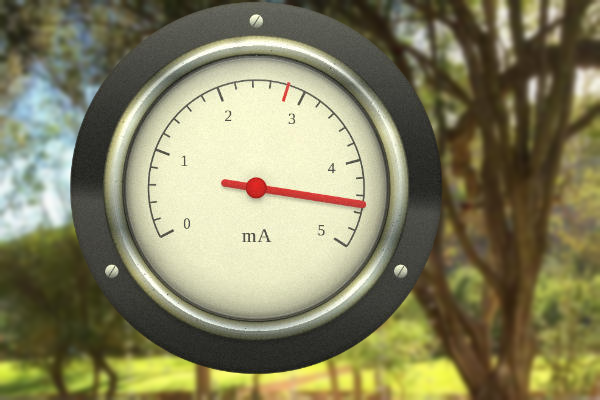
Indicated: 4.5,mA
